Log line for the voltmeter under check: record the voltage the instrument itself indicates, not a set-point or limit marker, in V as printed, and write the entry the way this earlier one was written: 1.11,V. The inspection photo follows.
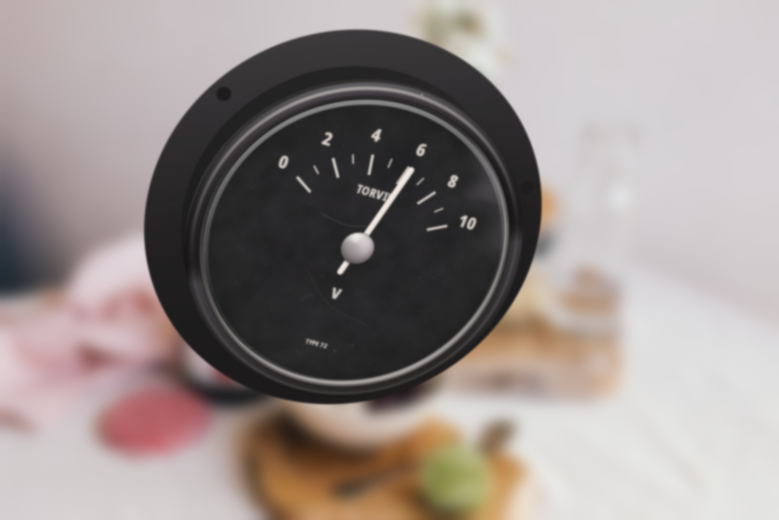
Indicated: 6,V
